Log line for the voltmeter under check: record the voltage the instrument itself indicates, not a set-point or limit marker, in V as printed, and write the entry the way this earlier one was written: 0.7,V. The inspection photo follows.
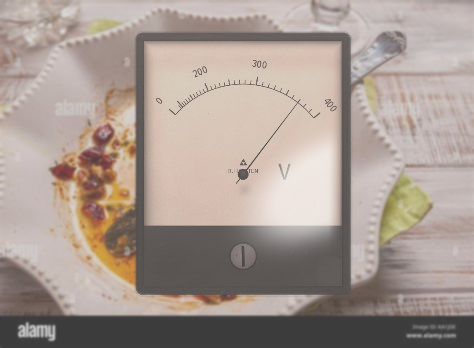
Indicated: 370,V
